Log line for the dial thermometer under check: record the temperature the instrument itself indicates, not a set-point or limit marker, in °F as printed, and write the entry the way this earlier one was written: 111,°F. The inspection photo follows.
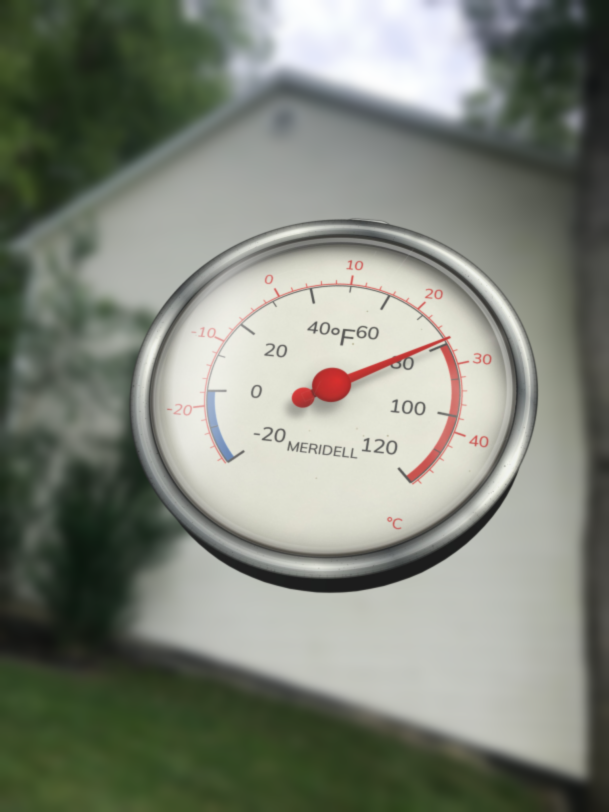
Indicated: 80,°F
